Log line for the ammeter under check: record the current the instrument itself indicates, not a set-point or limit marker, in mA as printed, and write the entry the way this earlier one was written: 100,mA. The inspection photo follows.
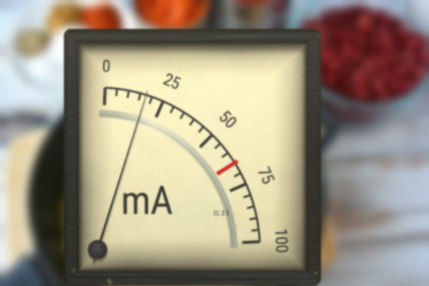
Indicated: 17.5,mA
